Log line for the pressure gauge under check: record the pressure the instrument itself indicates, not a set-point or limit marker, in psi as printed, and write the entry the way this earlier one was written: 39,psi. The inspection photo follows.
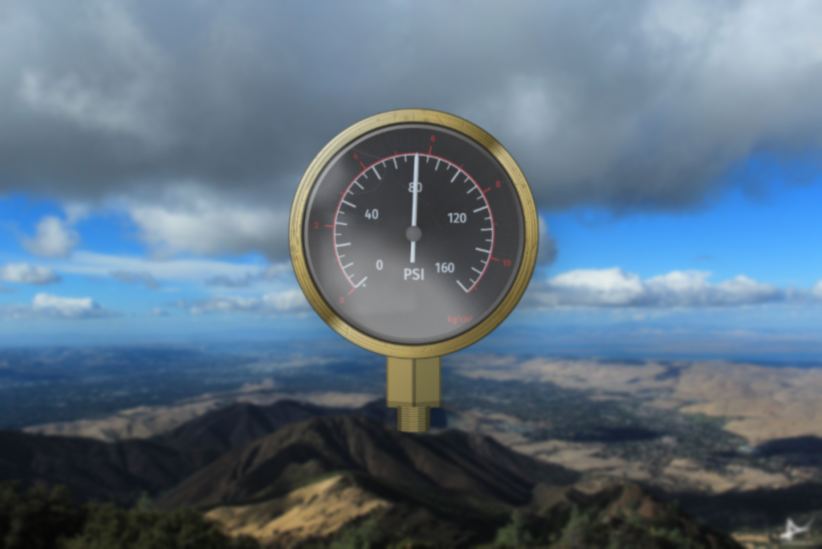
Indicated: 80,psi
